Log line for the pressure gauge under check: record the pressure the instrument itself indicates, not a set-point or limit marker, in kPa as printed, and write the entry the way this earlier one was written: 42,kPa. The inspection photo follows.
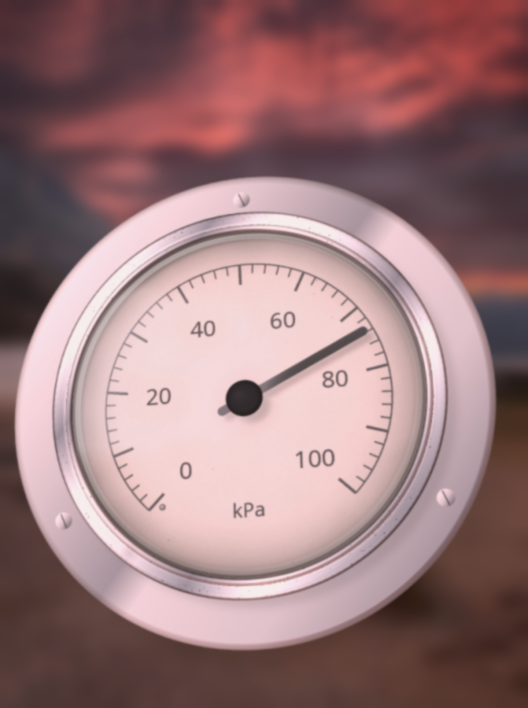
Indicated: 74,kPa
